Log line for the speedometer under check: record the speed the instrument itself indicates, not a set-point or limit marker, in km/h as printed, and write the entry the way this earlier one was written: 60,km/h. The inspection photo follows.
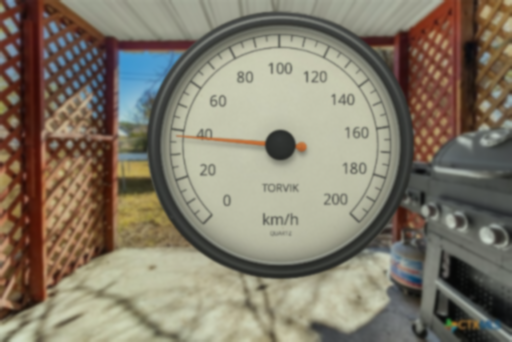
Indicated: 37.5,km/h
